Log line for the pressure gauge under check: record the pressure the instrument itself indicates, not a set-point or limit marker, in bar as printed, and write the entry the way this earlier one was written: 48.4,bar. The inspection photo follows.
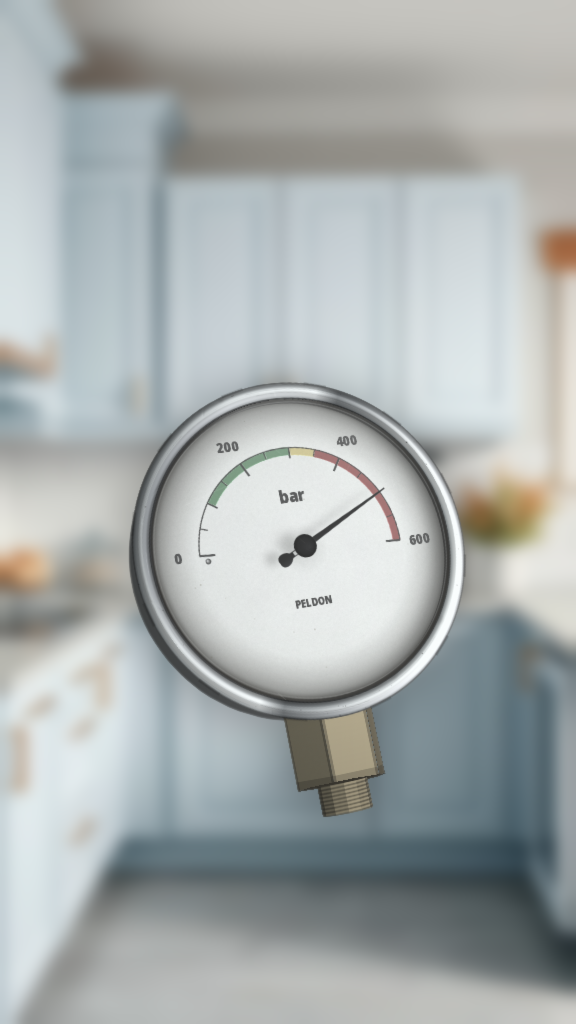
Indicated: 500,bar
